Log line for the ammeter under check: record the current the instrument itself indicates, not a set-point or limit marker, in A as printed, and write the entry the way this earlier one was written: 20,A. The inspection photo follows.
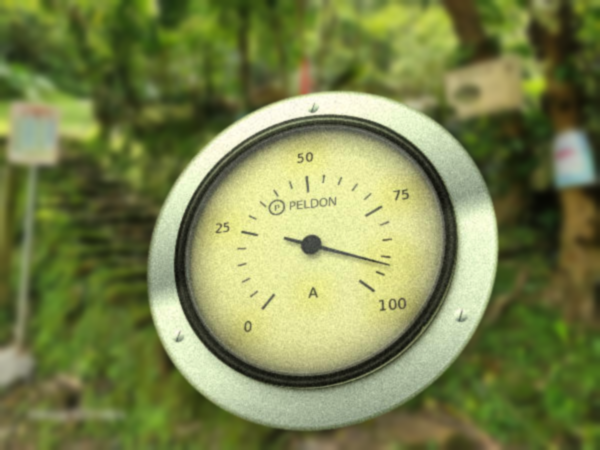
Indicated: 92.5,A
